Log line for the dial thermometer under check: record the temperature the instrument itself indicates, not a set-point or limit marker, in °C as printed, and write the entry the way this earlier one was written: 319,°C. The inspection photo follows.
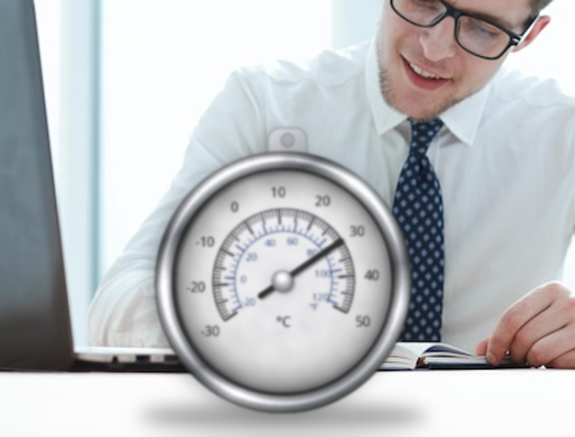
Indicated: 30,°C
